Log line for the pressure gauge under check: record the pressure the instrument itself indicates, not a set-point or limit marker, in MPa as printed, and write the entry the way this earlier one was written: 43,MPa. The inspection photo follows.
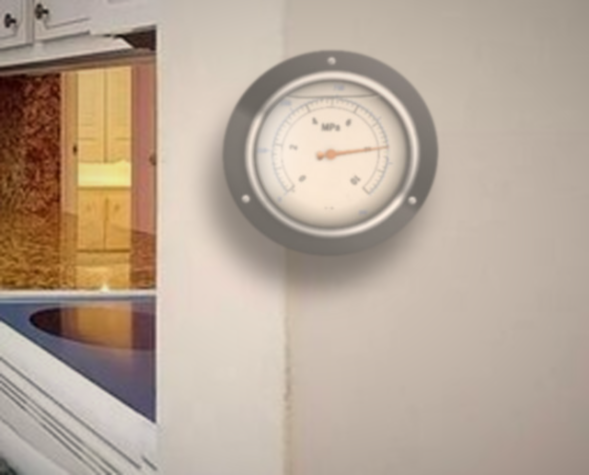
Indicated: 8,MPa
